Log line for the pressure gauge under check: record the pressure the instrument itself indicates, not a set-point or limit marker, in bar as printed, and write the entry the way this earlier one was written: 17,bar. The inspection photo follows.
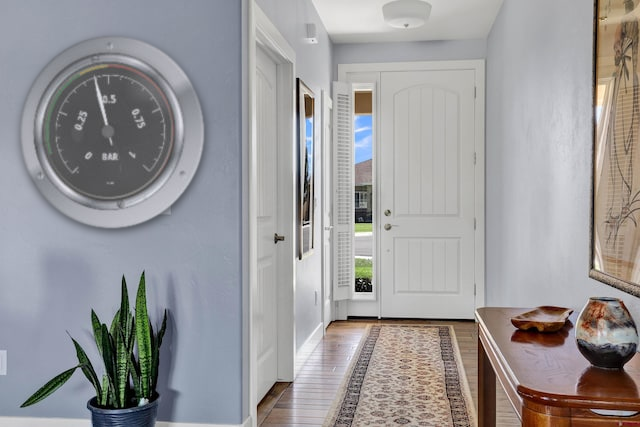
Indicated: 0.45,bar
